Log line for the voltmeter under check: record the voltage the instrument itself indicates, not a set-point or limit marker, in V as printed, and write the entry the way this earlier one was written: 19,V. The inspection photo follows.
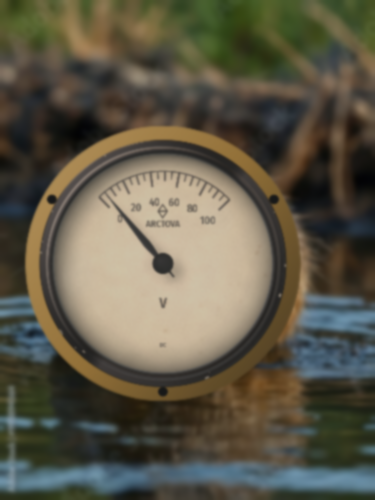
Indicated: 5,V
